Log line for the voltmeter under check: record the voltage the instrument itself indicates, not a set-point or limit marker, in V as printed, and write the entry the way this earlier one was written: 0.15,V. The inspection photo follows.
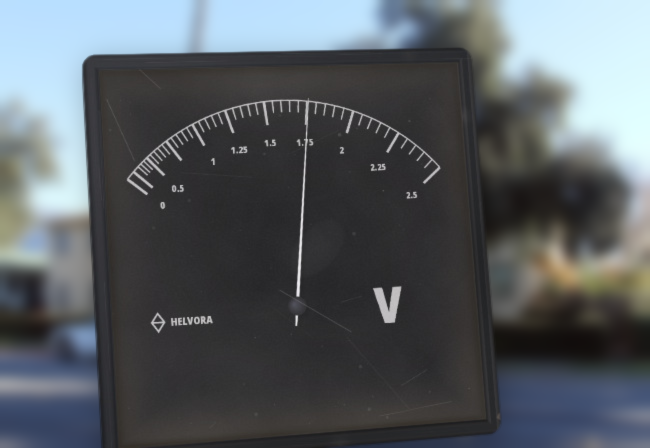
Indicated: 1.75,V
